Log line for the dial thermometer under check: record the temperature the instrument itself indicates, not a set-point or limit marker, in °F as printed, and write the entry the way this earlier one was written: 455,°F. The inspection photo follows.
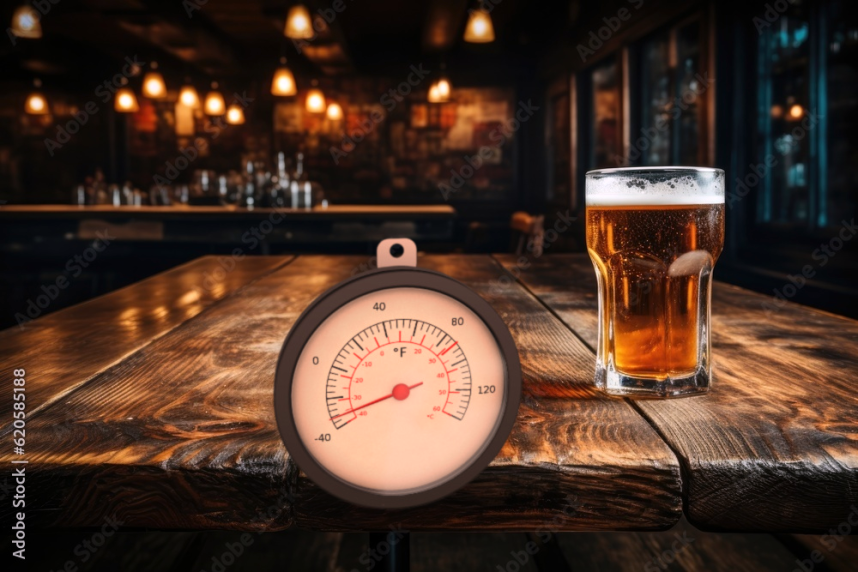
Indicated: -32,°F
